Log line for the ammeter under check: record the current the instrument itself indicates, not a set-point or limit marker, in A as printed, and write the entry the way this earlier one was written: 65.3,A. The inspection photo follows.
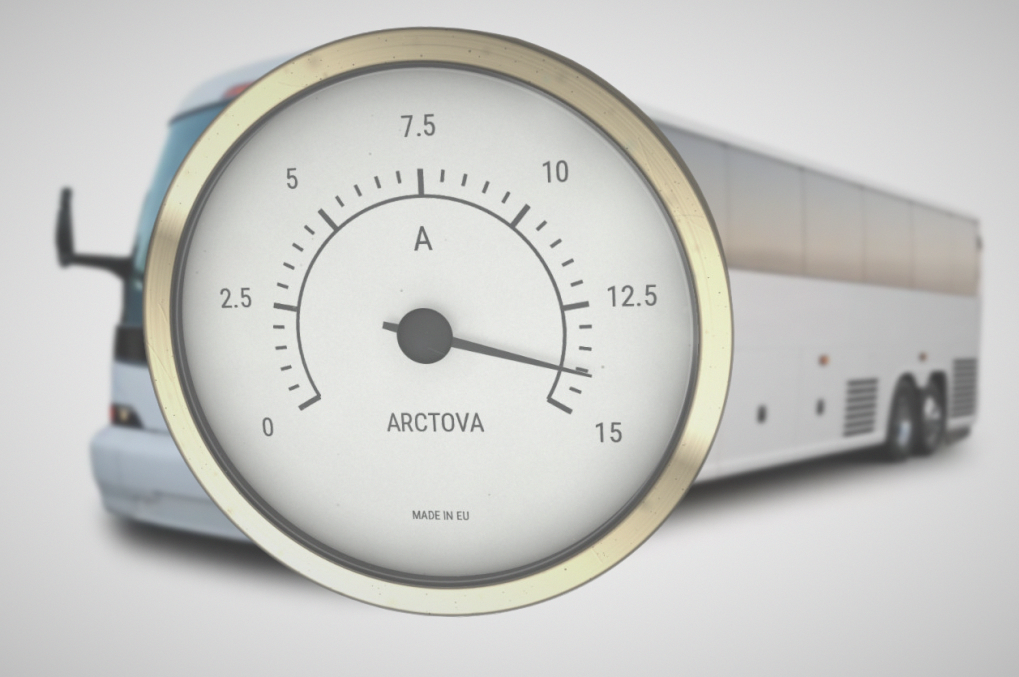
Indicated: 14,A
